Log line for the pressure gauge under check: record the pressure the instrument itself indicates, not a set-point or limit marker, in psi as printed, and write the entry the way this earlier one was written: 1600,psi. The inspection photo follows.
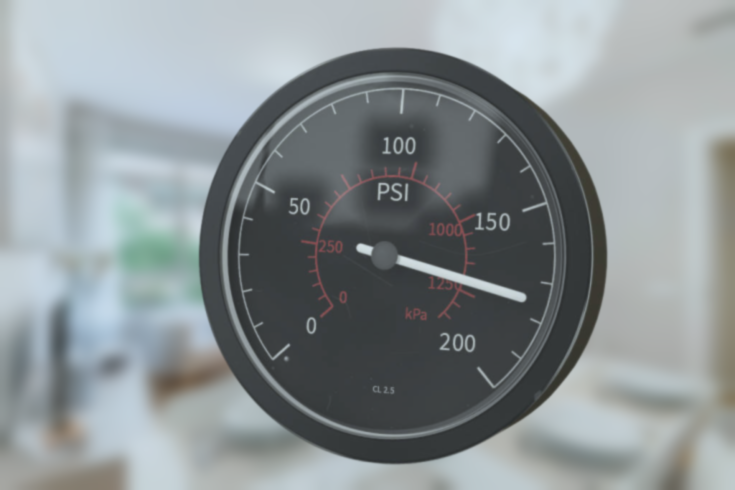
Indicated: 175,psi
